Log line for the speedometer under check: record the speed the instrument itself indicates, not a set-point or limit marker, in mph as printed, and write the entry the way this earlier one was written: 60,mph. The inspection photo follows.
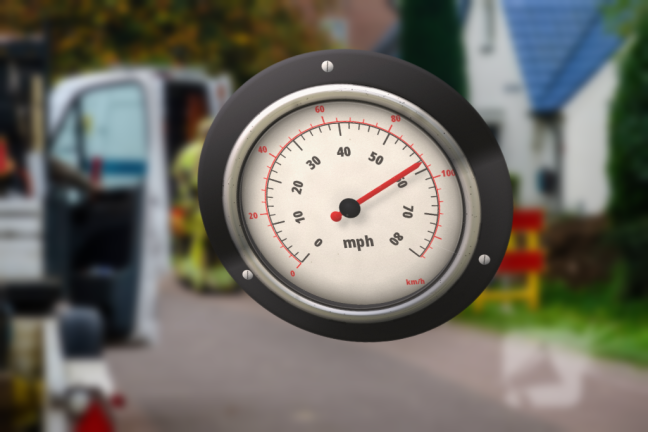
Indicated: 58,mph
